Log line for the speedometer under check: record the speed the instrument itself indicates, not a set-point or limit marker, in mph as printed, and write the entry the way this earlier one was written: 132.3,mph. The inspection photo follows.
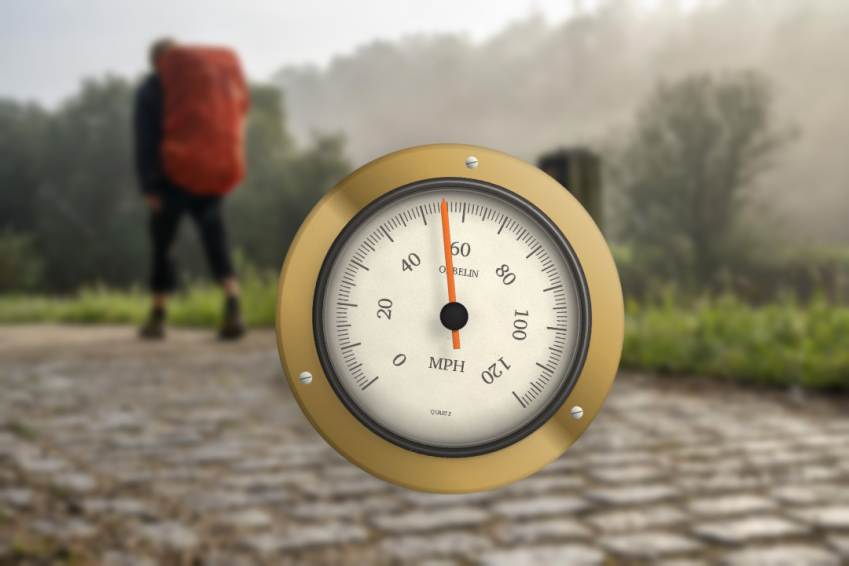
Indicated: 55,mph
